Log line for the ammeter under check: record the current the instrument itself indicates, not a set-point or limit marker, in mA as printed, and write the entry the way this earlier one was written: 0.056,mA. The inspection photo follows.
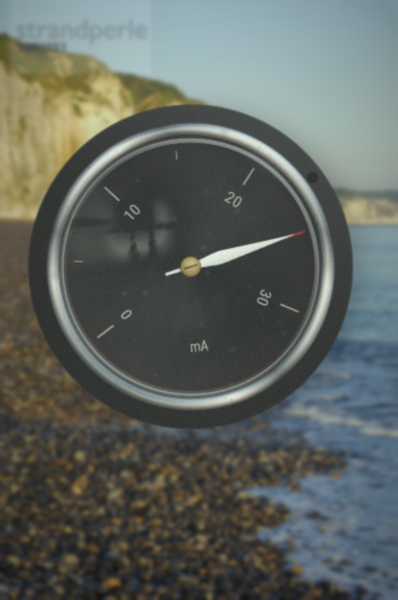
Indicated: 25,mA
